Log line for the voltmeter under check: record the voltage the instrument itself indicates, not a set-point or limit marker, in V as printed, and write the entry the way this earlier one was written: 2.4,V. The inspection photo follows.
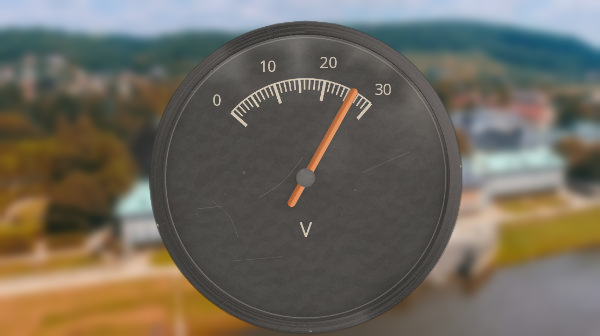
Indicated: 26,V
